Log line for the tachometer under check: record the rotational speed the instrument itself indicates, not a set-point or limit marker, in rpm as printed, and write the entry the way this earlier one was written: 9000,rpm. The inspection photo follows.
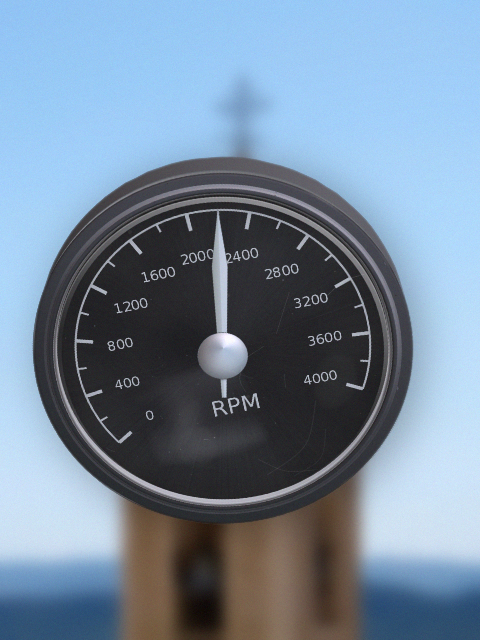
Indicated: 2200,rpm
